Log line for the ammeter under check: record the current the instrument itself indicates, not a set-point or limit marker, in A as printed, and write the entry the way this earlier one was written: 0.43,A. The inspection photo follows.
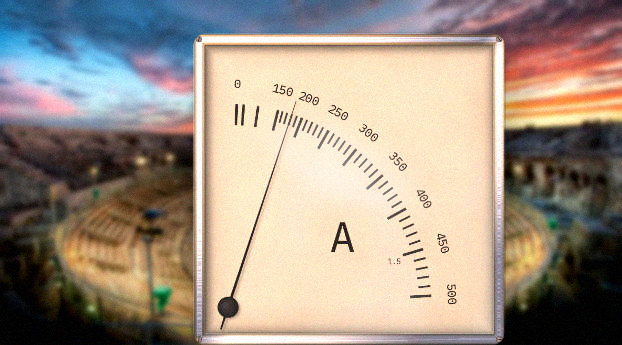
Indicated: 180,A
